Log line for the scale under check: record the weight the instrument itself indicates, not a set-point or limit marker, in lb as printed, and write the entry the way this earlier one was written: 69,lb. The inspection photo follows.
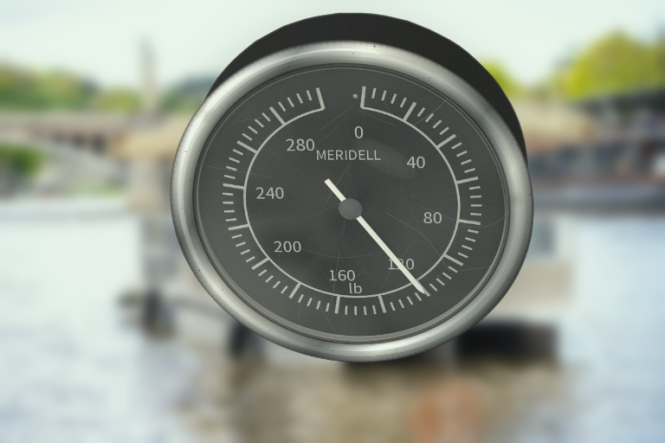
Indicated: 120,lb
